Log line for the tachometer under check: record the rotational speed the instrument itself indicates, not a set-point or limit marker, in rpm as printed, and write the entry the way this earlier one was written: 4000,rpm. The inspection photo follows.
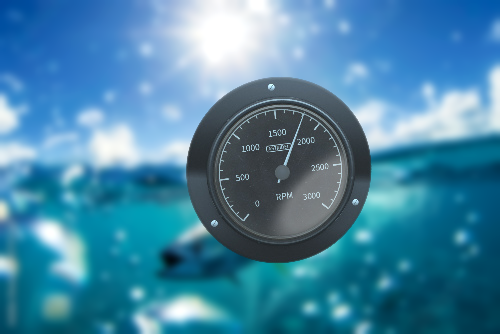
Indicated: 1800,rpm
